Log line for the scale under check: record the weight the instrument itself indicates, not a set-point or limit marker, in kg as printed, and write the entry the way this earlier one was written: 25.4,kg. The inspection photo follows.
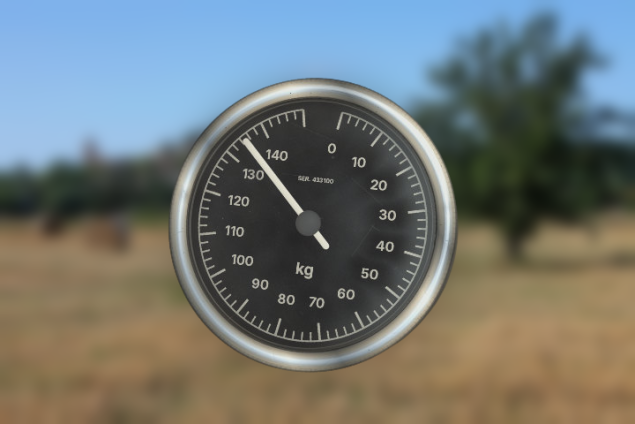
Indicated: 135,kg
